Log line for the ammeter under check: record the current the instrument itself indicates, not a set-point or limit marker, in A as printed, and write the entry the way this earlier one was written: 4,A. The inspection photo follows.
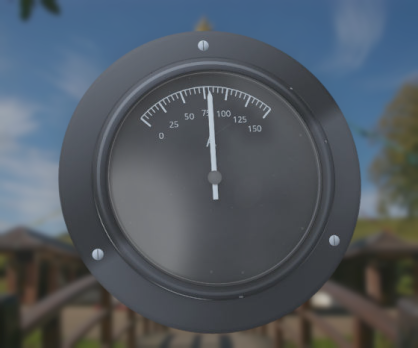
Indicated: 80,A
